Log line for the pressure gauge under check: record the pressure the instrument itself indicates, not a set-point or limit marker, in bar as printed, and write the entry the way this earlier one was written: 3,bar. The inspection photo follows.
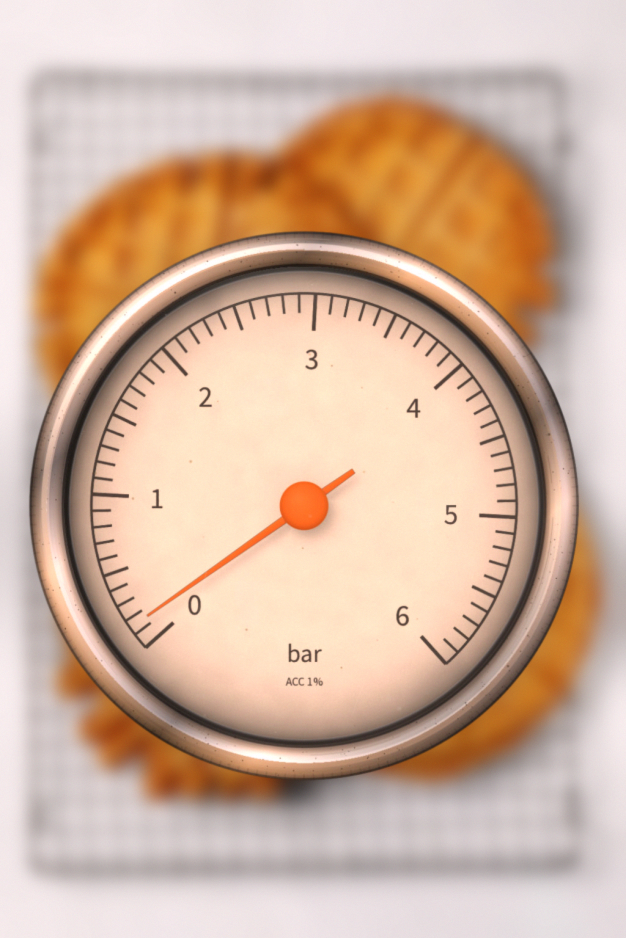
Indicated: 0.15,bar
